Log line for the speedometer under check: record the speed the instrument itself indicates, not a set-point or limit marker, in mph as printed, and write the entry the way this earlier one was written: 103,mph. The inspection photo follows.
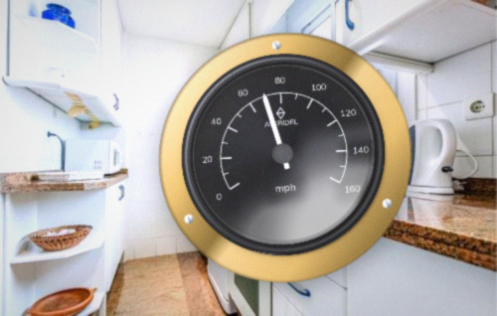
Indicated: 70,mph
